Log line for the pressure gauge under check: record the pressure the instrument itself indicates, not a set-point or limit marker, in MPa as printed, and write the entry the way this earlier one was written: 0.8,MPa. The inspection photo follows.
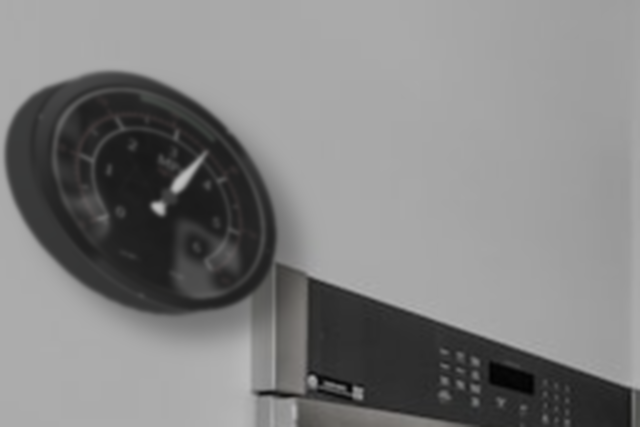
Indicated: 3.5,MPa
